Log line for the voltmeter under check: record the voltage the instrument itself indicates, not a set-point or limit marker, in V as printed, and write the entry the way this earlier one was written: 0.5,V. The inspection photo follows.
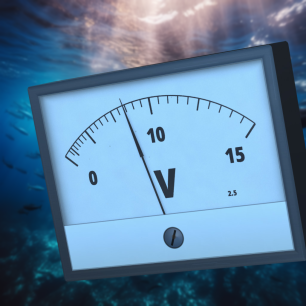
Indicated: 8.5,V
